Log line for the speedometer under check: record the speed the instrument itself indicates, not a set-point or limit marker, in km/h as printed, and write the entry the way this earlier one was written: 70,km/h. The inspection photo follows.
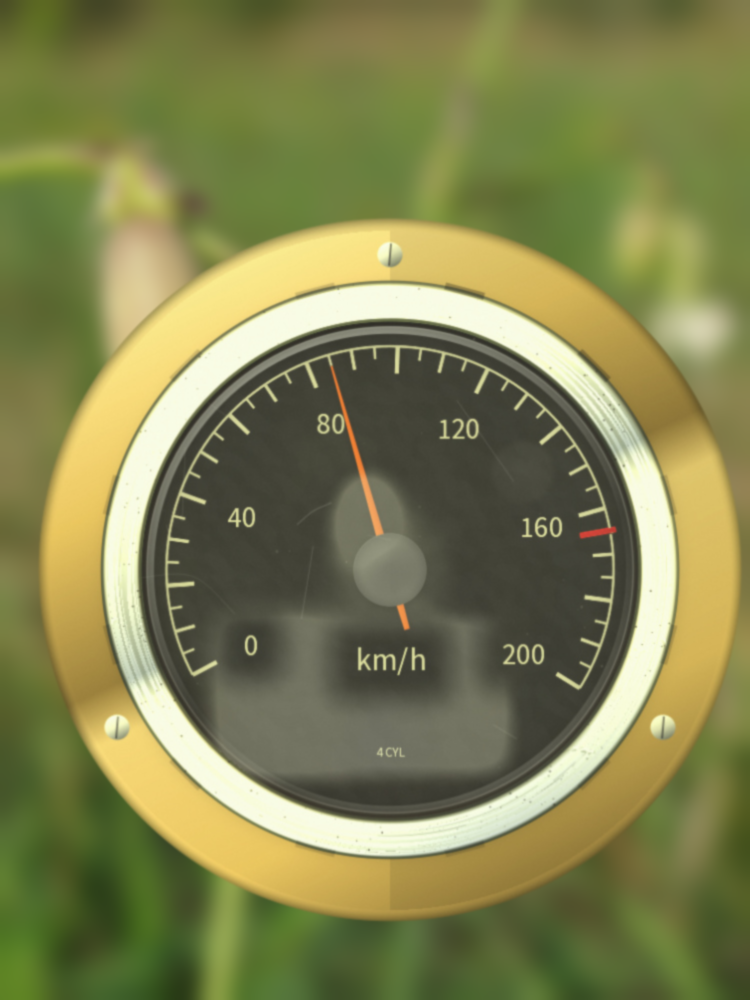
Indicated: 85,km/h
